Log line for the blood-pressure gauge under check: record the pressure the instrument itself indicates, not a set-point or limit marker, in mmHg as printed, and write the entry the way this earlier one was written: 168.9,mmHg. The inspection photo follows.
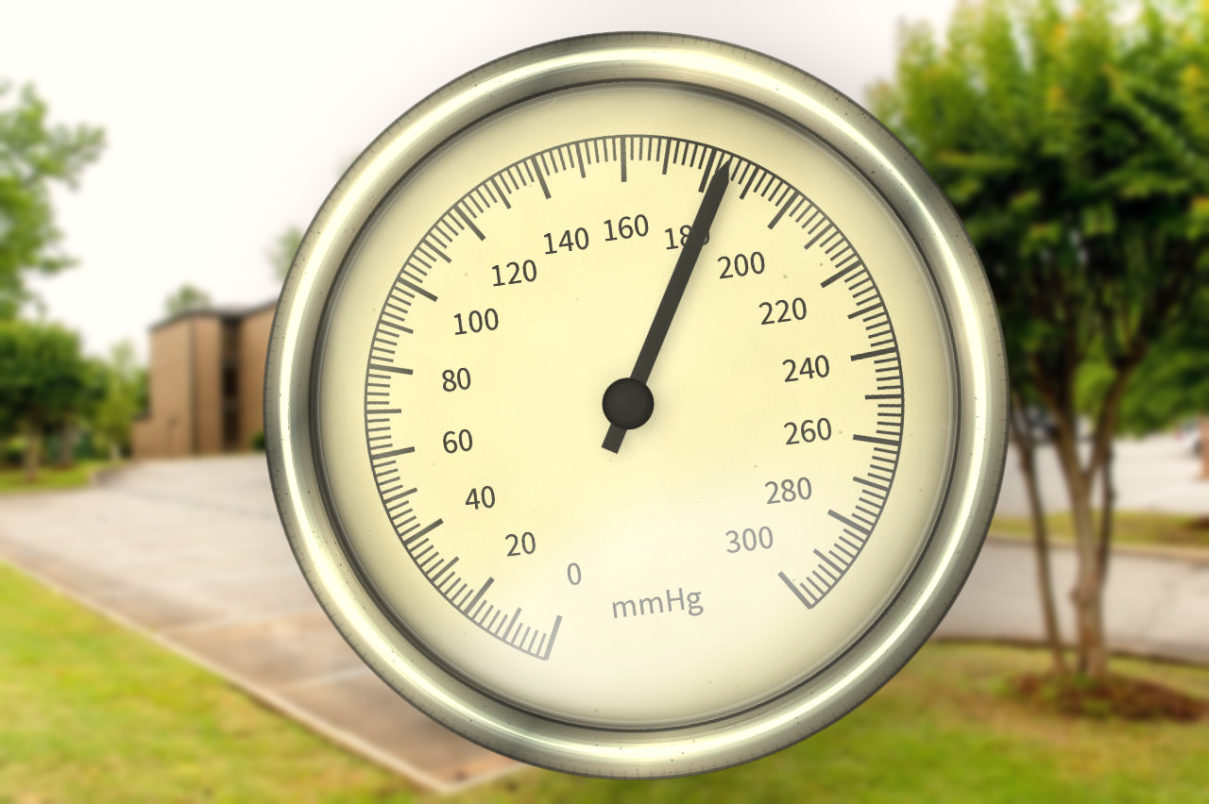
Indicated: 184,mmHg
